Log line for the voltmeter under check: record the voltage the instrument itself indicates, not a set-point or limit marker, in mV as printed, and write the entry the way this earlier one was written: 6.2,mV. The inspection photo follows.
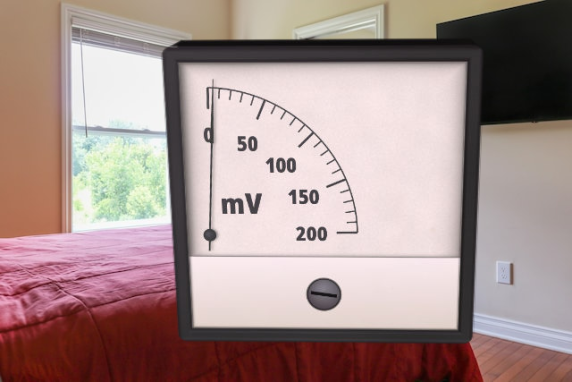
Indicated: 5,mV
